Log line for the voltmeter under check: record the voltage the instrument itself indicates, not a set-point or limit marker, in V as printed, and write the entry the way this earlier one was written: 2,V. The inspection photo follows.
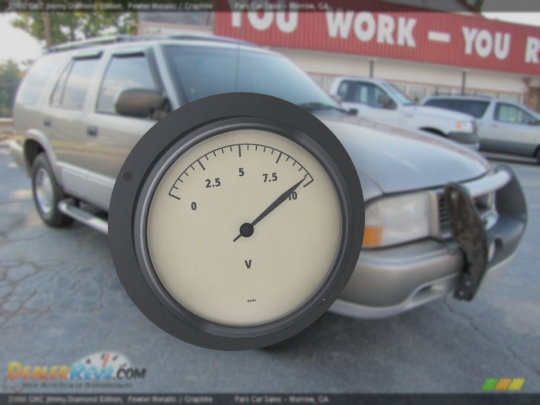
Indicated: 9.5,V
